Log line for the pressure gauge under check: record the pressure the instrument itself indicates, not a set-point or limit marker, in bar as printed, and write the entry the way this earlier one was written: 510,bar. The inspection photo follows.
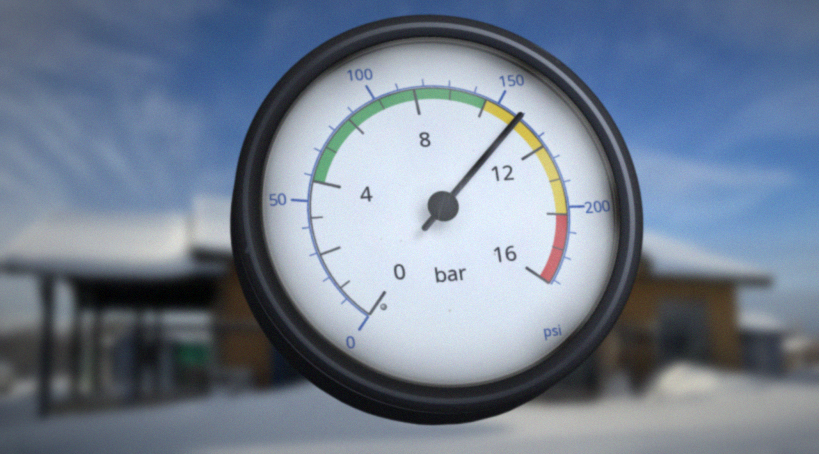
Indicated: 11,bar
